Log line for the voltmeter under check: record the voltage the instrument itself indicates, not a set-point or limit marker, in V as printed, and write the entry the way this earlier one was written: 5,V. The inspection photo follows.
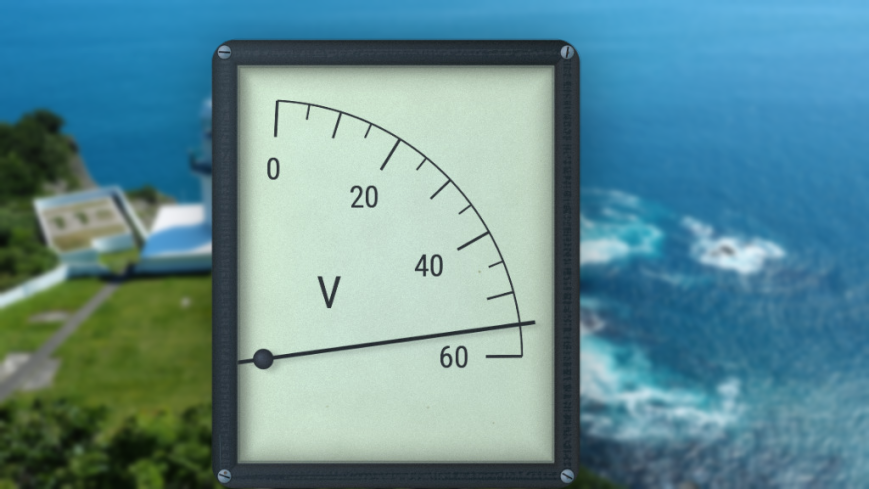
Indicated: 55,V
